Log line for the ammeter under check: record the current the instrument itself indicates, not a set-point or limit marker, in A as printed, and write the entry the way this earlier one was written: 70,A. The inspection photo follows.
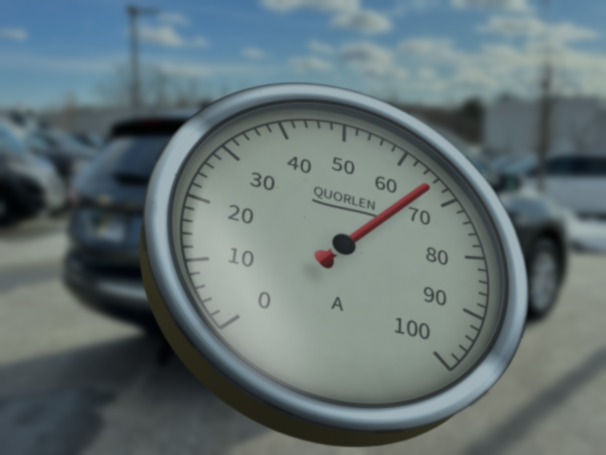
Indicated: 66,A
